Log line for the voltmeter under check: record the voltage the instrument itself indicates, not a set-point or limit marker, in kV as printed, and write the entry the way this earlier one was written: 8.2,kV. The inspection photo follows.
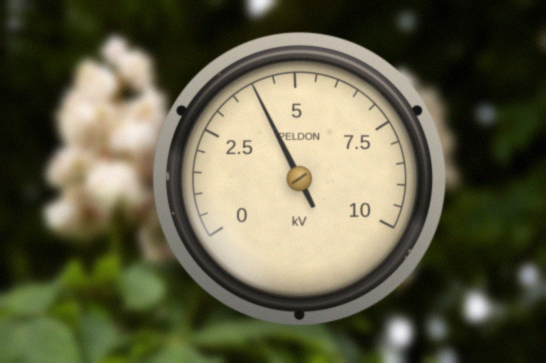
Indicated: 4,kV
